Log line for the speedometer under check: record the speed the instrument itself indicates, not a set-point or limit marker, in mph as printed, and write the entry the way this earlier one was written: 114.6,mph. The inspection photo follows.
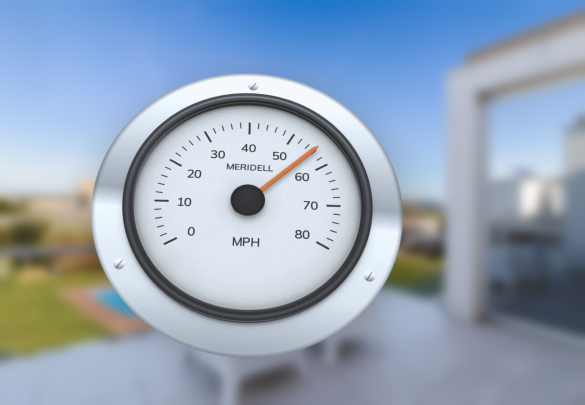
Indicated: 56,mph
